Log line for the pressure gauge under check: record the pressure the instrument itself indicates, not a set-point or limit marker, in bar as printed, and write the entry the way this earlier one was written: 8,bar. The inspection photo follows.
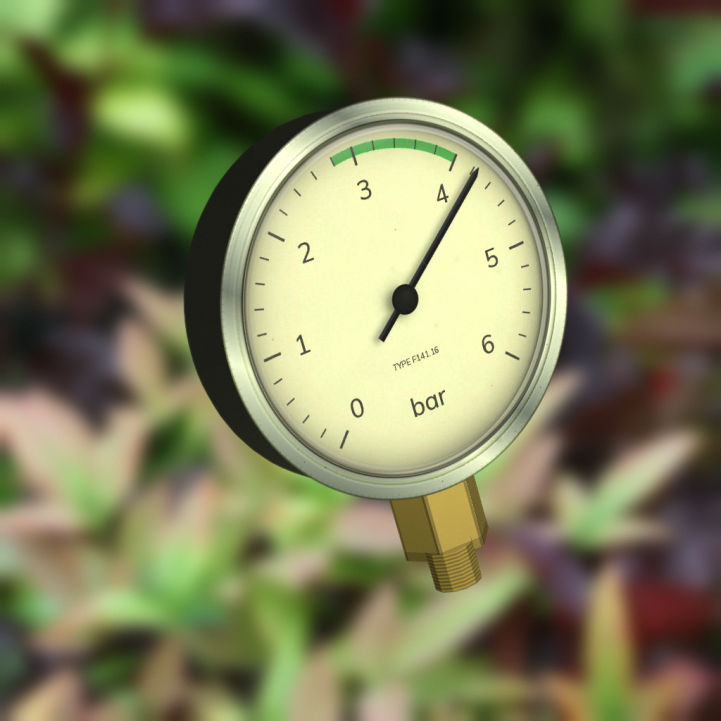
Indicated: 4.2,bar
